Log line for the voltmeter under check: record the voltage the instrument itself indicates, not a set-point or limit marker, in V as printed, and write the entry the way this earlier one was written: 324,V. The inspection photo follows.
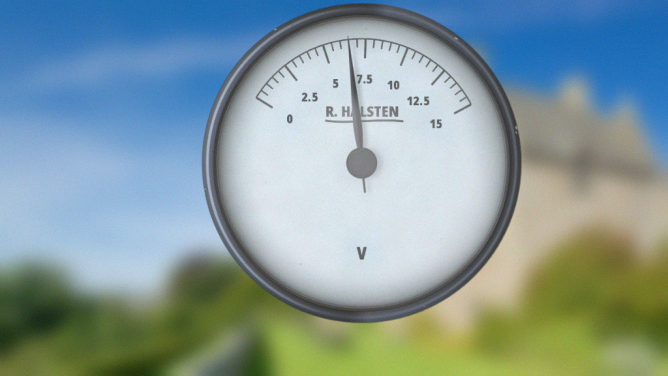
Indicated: 6.5,V
